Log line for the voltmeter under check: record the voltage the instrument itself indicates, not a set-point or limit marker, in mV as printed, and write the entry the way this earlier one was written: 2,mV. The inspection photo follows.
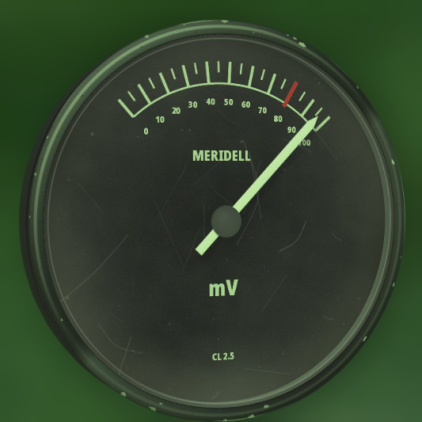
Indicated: 95,mV
